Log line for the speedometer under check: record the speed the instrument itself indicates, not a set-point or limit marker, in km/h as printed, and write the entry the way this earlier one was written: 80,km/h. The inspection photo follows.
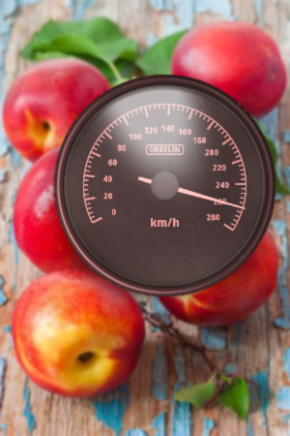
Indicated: 260,km/h
